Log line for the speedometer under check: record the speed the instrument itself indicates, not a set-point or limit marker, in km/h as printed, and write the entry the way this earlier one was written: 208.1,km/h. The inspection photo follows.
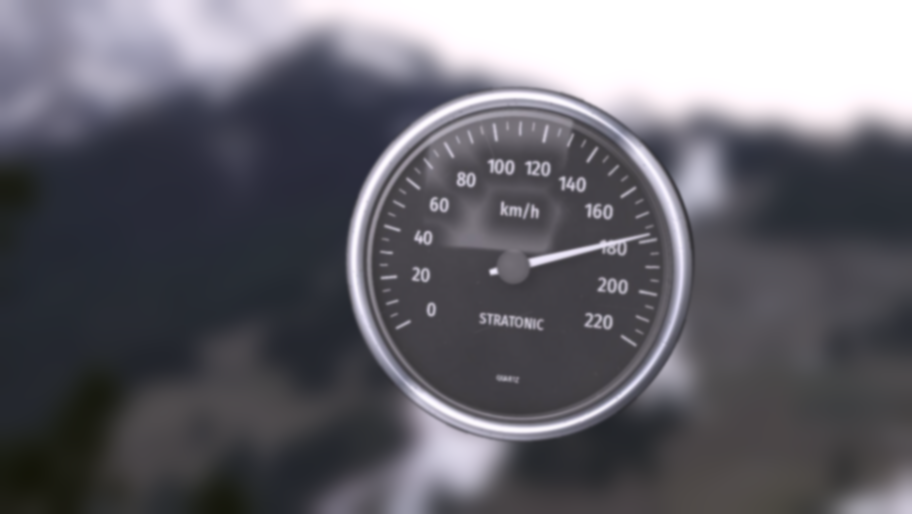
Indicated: 177.5,km/h
